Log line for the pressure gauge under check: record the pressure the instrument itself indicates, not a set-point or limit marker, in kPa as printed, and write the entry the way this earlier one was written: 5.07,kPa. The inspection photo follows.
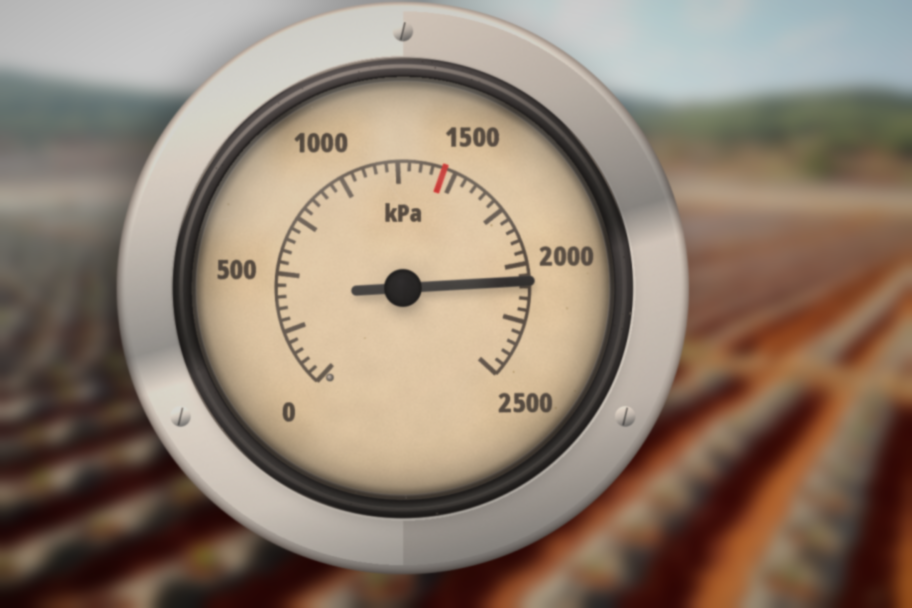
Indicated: 2075,kPa
